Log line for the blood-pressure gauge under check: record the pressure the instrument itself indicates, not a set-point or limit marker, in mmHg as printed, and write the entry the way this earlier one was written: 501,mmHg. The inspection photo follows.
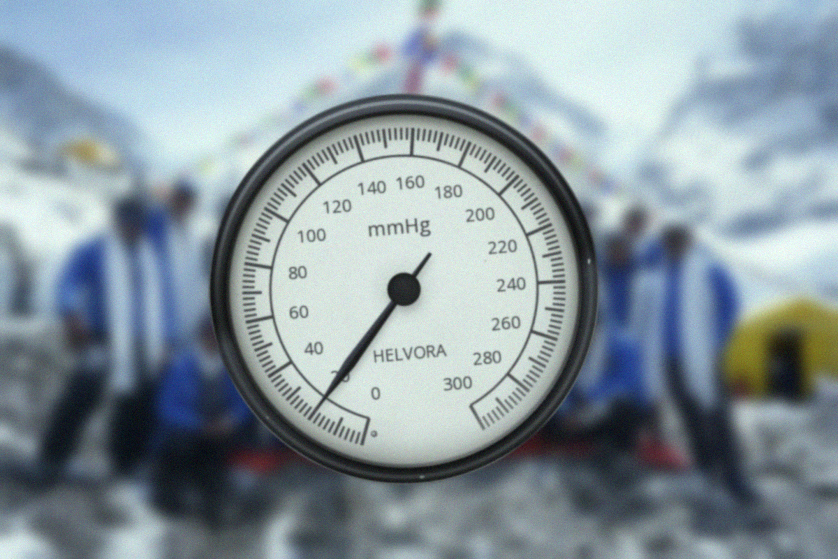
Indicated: 20,mmHg
